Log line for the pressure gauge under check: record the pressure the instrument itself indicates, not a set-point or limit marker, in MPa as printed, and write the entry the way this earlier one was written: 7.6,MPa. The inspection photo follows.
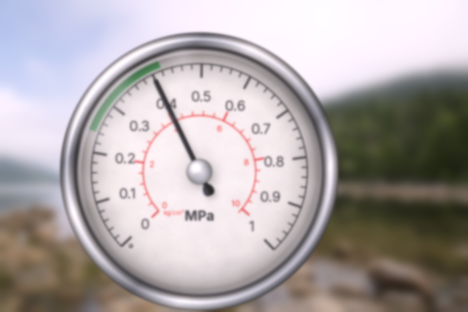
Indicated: 0.4,MPa
